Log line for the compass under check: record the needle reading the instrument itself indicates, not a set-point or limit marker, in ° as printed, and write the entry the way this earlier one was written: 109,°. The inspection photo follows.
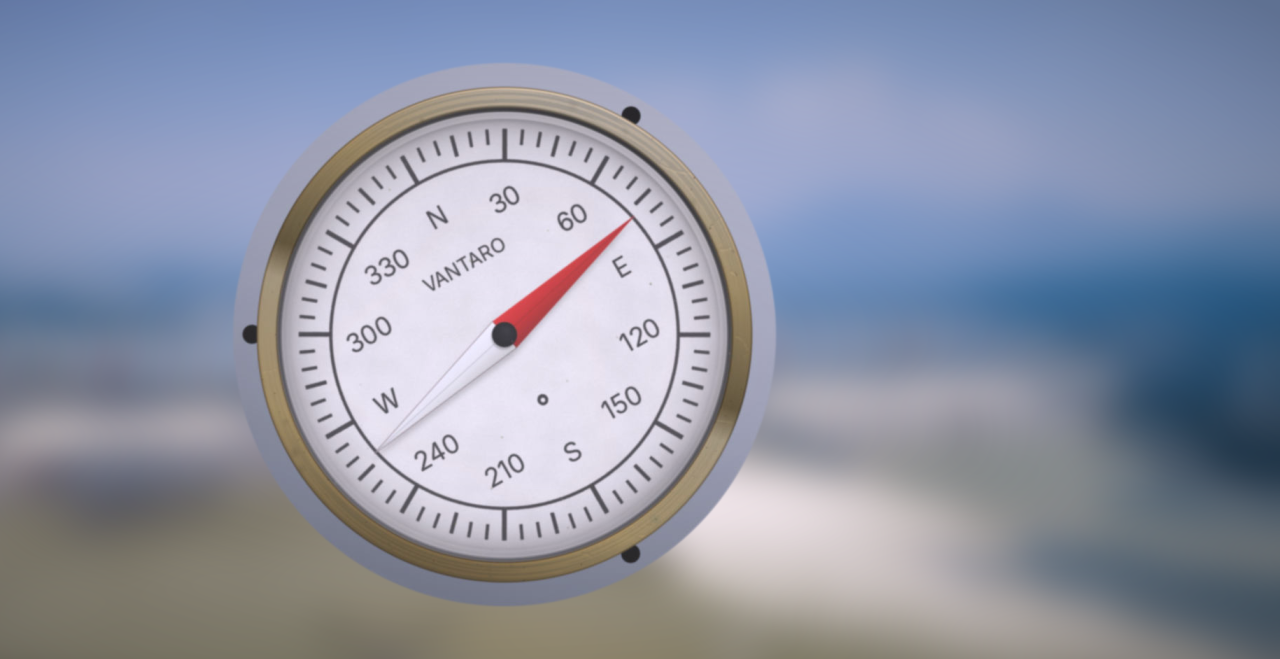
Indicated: 77.5,°
